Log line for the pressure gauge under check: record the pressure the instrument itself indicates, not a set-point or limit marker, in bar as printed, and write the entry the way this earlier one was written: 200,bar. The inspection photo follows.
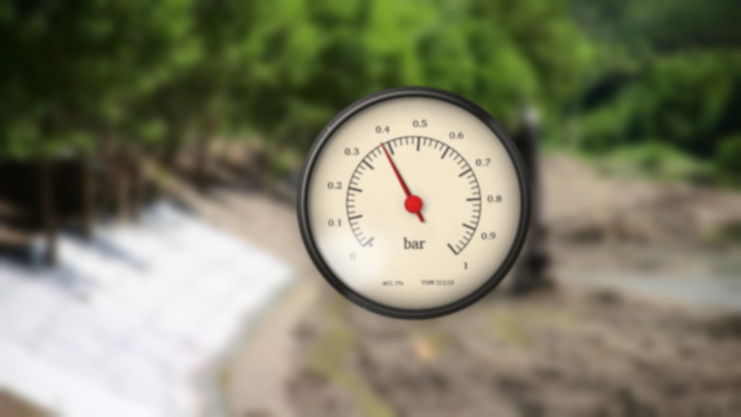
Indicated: 0.38,bar
